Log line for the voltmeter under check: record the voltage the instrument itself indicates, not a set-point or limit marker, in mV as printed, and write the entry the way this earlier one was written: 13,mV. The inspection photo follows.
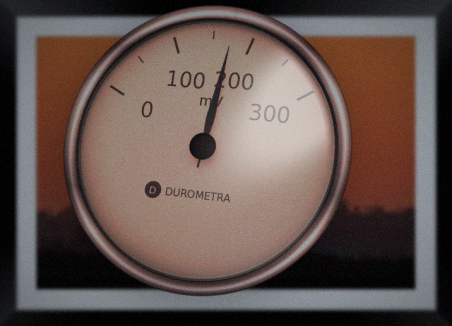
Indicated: 175,mV
